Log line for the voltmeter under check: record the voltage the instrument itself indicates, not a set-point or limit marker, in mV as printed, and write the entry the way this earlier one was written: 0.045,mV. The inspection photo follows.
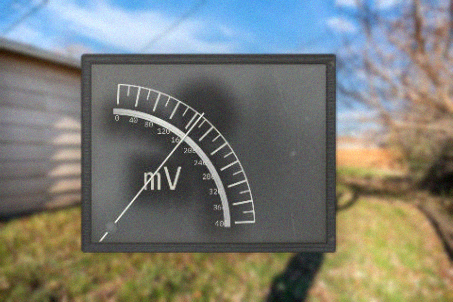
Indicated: 170,mV
